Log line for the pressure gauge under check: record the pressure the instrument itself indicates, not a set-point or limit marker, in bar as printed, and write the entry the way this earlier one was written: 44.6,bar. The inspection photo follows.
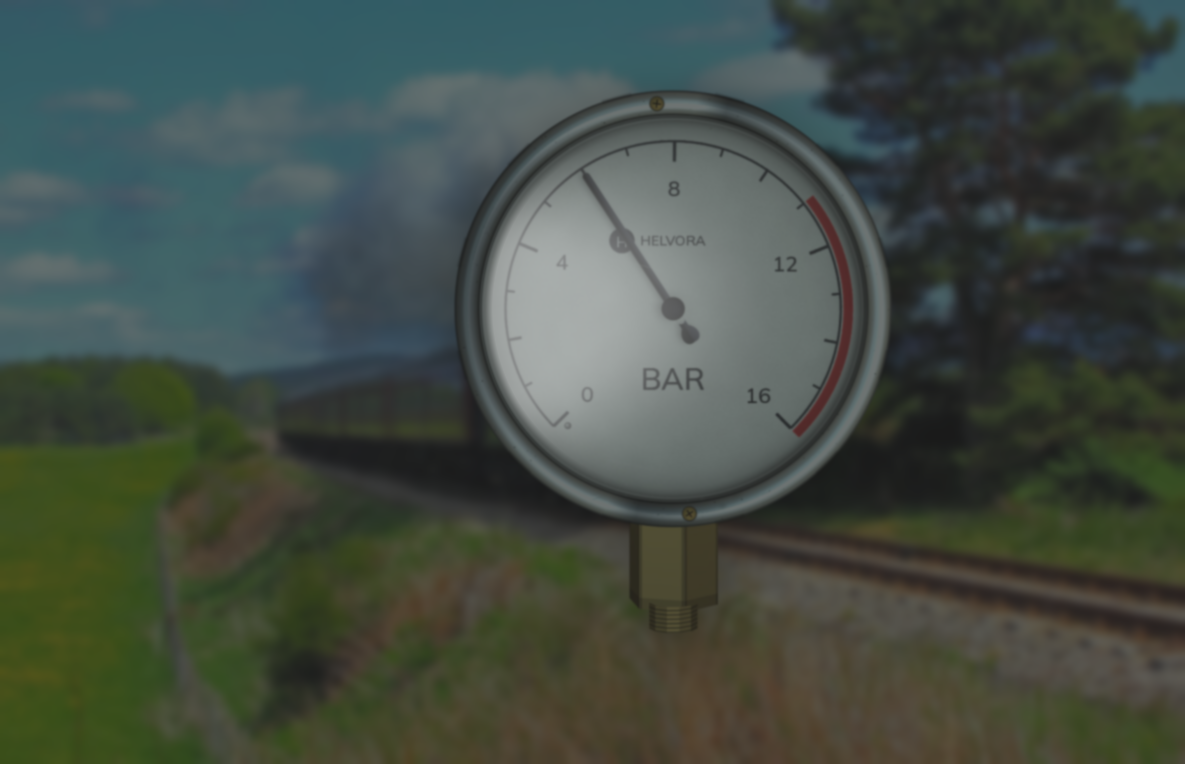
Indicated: 6,bar
